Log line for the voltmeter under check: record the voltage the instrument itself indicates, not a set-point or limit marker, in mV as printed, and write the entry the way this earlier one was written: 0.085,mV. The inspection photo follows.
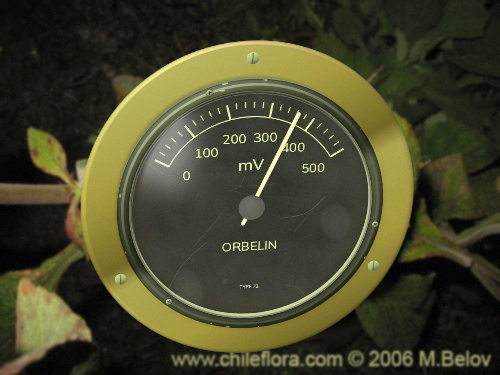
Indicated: 360,mV
